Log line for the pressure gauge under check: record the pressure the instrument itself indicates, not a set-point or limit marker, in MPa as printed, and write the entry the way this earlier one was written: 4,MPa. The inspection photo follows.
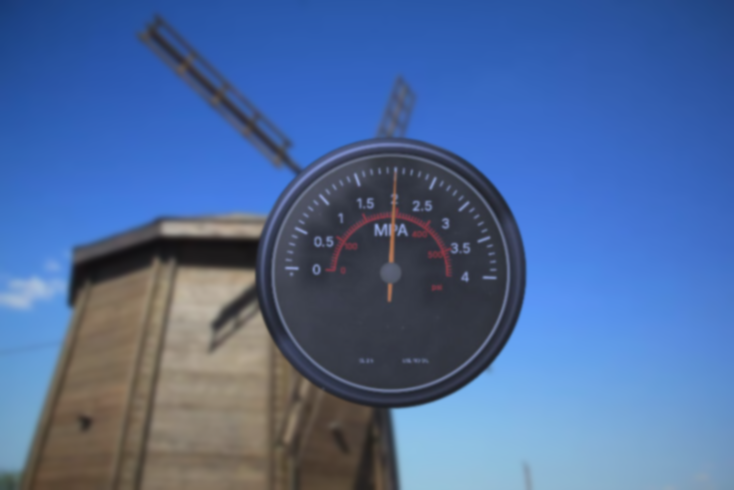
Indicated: 2,MPa
